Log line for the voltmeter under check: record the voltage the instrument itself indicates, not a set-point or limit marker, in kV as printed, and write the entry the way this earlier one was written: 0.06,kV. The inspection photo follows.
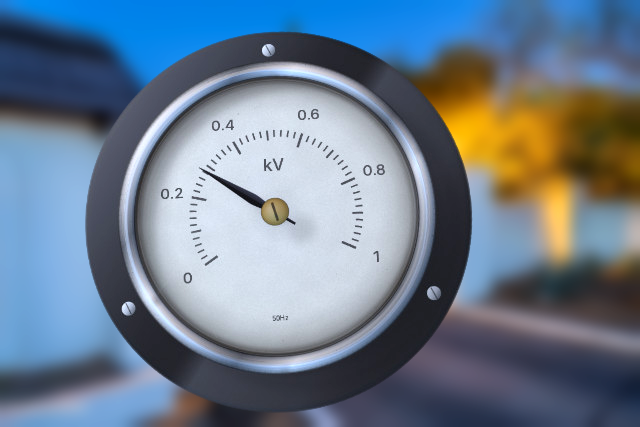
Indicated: 0.28,kV
